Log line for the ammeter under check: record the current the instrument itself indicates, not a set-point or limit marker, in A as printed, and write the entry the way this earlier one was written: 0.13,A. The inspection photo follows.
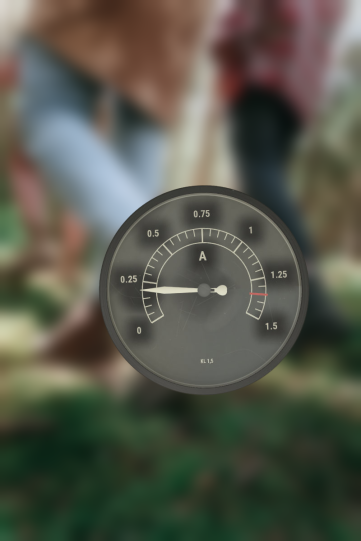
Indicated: 0.2,A
